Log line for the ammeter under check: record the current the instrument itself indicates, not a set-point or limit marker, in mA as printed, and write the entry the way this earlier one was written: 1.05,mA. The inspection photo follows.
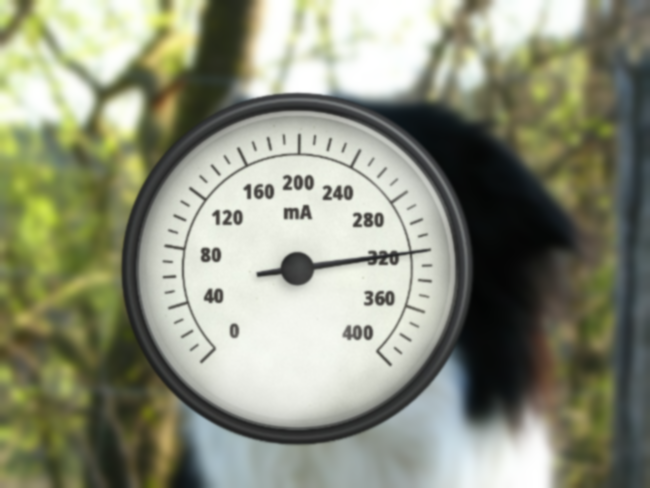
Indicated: 320,mA
